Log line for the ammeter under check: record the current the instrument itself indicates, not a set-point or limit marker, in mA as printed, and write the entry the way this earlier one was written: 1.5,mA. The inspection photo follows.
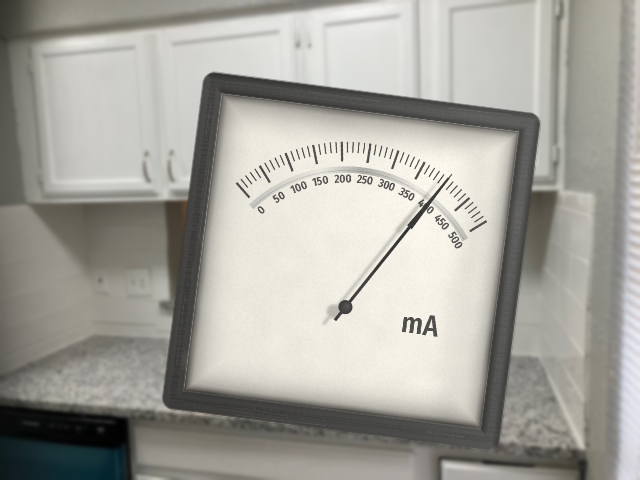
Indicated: 400,mA
